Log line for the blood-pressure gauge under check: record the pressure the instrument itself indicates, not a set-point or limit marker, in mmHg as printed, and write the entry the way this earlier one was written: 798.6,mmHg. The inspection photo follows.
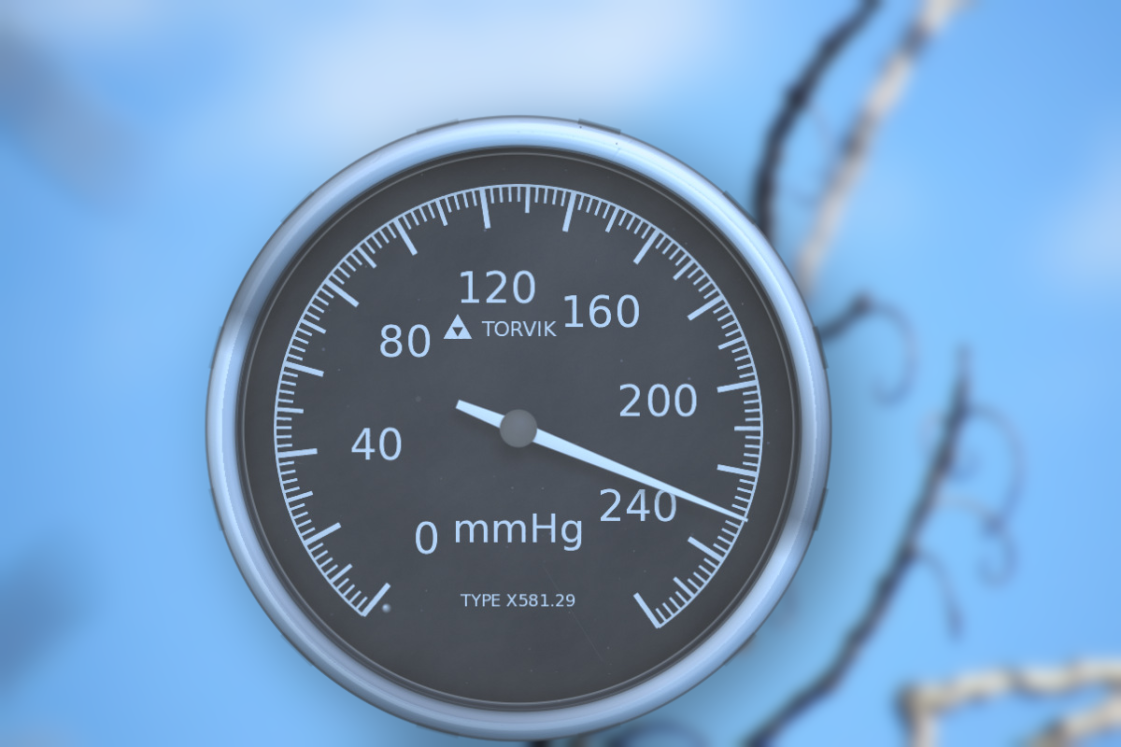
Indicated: 230,mmHg
